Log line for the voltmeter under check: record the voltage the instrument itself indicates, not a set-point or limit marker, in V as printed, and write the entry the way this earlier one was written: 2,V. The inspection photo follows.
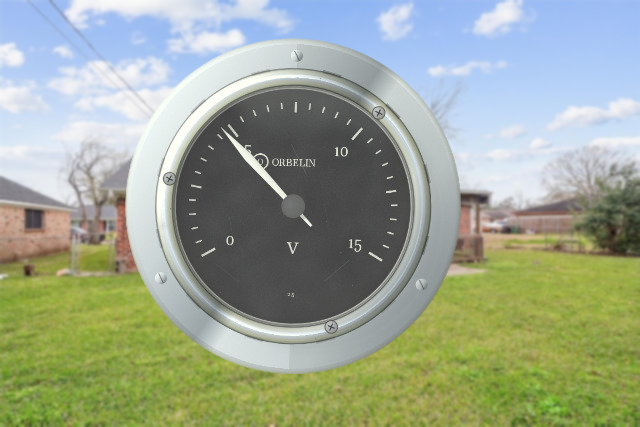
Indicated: 4.75,V
